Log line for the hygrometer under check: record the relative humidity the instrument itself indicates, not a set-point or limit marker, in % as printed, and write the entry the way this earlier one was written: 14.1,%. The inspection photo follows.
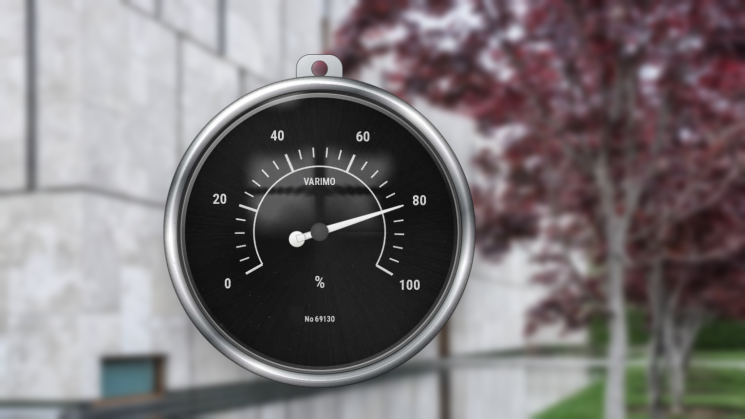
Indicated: 80,%
